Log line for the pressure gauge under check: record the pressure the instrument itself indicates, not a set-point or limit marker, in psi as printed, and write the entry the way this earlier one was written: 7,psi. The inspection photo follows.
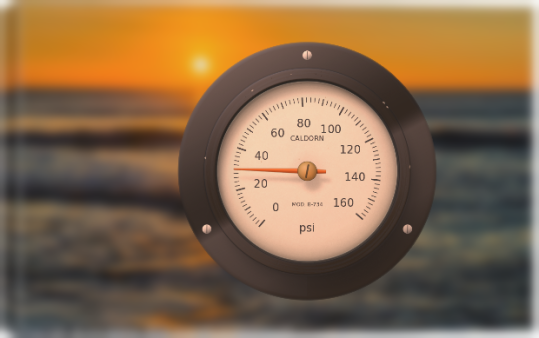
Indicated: 30,psi
